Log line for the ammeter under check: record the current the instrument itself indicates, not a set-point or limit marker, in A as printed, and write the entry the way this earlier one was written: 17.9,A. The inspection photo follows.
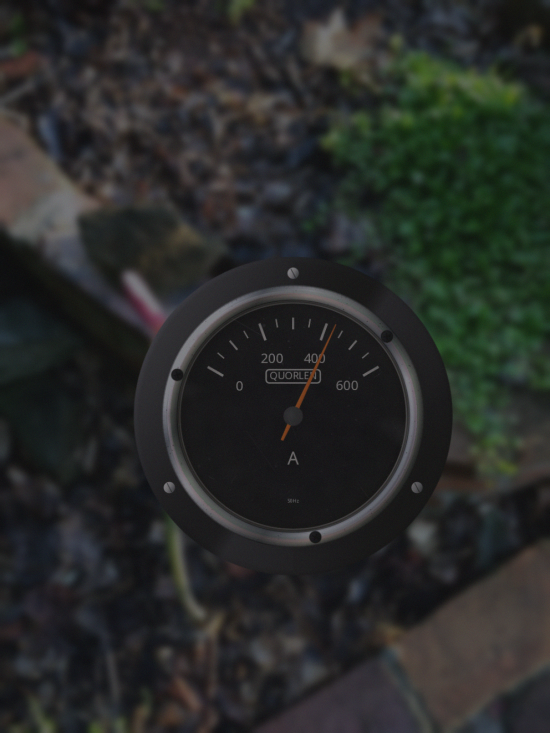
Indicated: 425,A
